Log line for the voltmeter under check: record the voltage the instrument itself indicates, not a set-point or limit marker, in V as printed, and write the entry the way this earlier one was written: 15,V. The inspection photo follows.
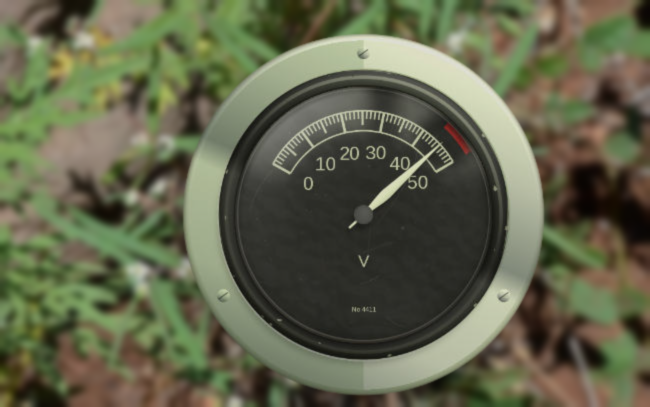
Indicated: 45,V
